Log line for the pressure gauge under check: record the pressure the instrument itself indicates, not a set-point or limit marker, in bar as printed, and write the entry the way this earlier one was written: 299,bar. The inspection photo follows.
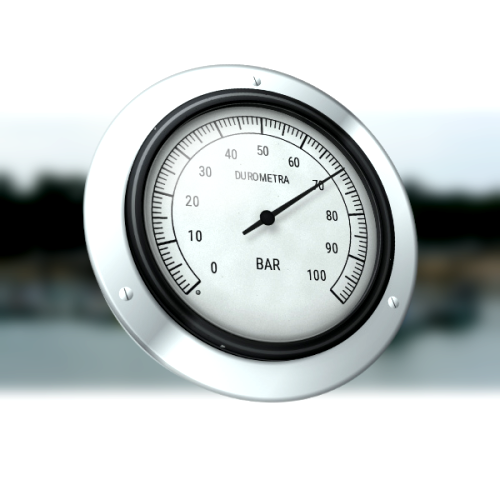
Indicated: 70,bar
